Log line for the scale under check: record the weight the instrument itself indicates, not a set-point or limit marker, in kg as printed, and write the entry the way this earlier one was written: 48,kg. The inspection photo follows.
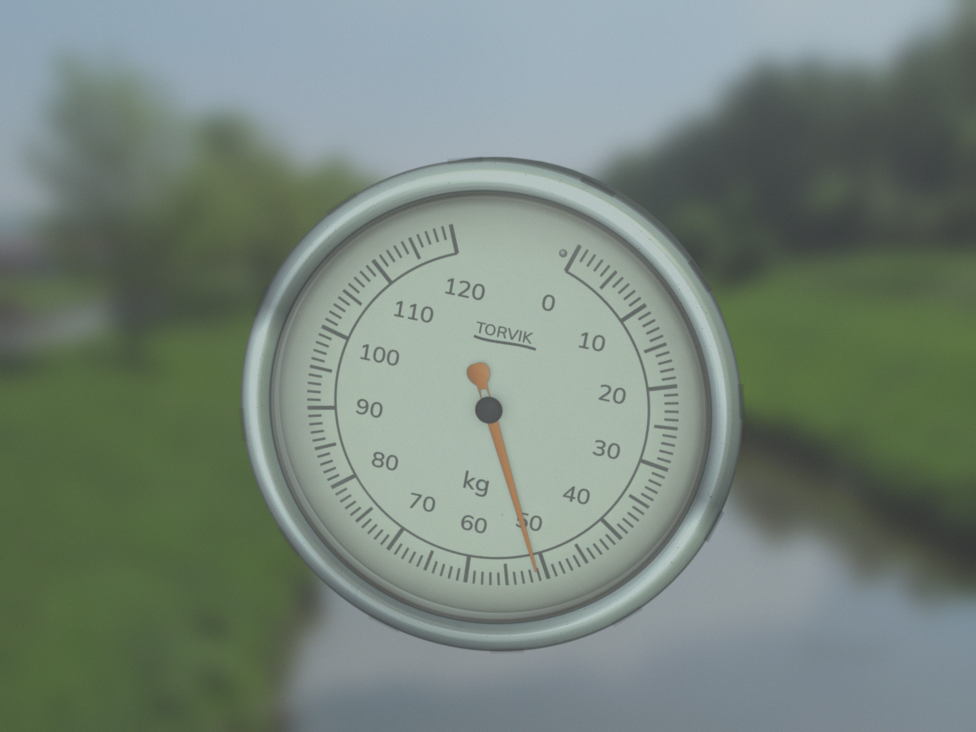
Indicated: 51,kg
